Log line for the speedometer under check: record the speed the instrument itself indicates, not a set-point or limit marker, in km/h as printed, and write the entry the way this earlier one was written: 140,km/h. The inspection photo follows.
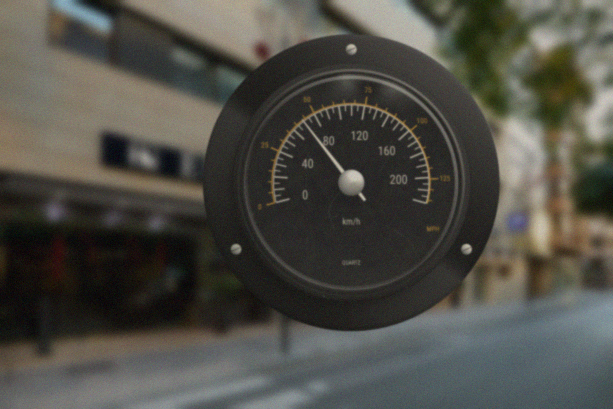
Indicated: 70,km/h
